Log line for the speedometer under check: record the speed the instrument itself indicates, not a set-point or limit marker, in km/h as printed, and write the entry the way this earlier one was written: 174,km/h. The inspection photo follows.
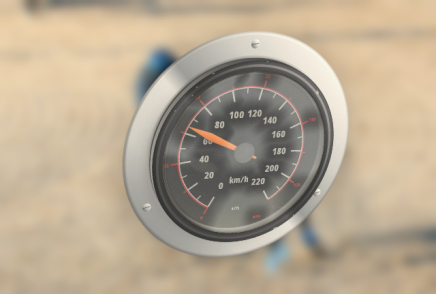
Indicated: 65,km/h
